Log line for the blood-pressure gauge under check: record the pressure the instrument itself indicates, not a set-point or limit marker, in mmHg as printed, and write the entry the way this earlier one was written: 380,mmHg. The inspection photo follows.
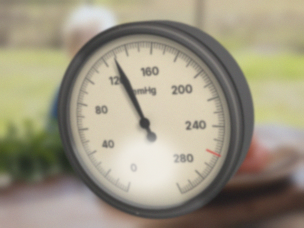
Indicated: 130,mmHg
